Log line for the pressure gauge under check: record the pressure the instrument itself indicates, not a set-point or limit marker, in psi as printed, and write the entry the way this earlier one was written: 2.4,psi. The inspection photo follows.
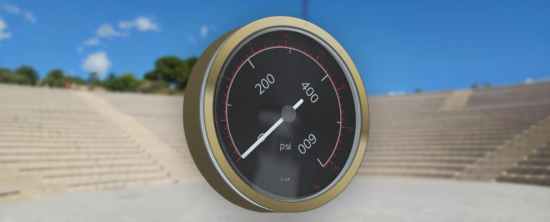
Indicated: 0,psi
